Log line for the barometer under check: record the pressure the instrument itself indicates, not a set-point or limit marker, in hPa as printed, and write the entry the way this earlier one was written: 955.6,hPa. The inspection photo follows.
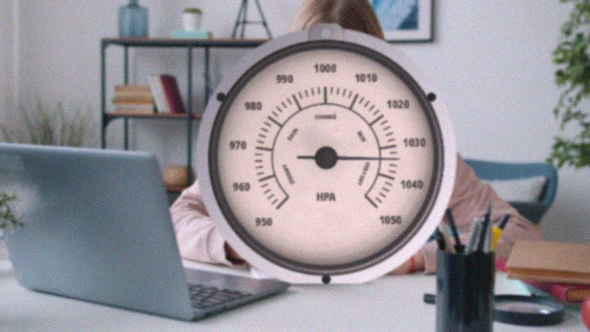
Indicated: 1034,hPa
